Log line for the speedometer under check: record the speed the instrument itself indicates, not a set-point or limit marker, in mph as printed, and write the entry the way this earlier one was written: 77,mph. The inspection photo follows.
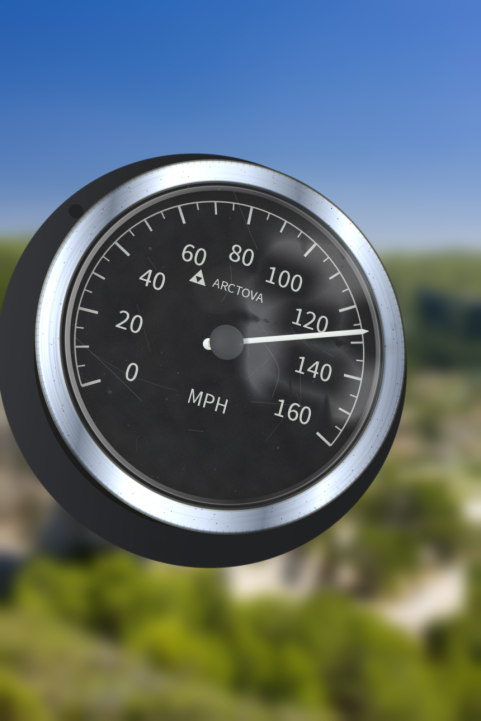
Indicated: 127.5,mph
